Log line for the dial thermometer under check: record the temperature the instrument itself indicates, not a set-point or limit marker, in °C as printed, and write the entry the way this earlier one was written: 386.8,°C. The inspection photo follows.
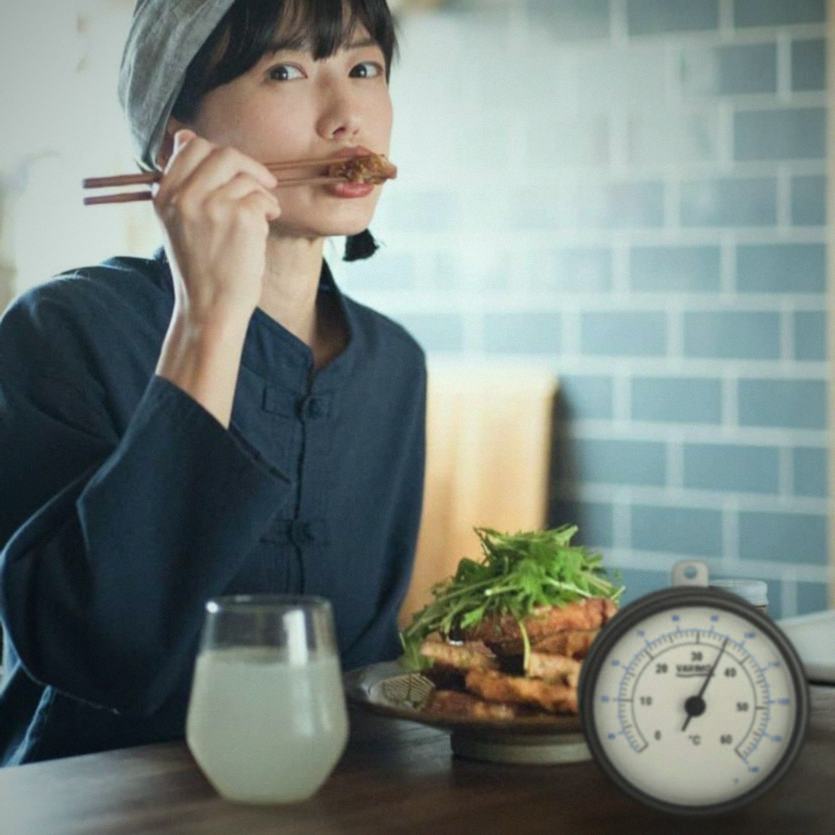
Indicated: 35,°C
